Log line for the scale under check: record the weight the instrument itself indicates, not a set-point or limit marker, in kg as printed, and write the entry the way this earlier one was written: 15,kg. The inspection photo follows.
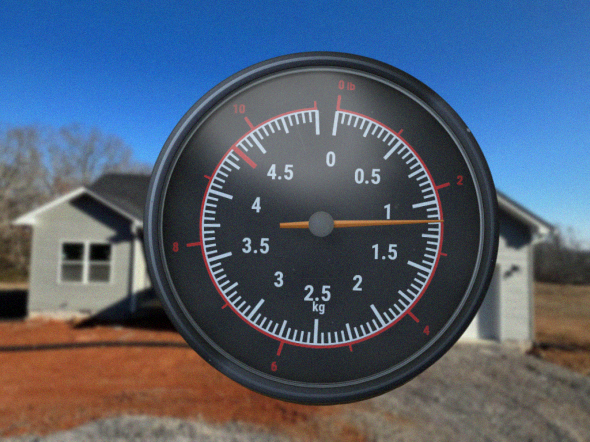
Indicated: 1.15,kg
